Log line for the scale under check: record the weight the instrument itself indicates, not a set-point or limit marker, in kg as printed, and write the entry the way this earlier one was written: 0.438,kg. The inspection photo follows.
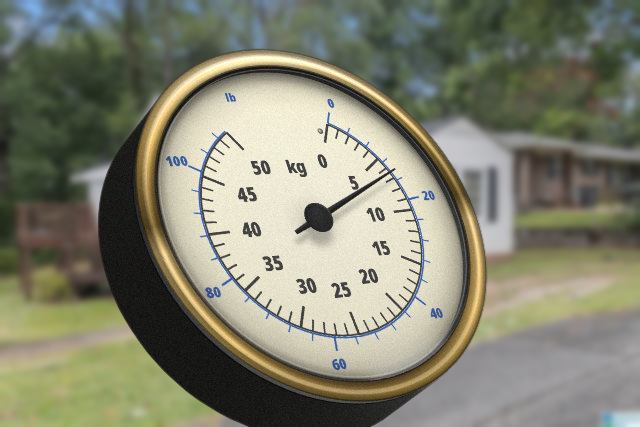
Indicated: 6.5,kg
